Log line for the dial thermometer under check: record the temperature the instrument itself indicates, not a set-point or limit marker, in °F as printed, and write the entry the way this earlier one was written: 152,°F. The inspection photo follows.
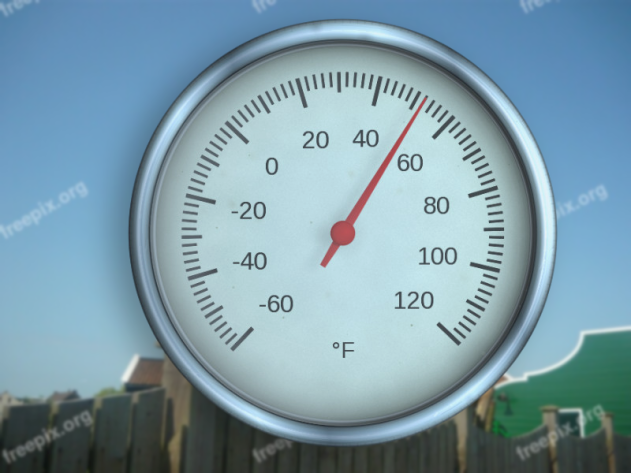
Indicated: 52,°F
